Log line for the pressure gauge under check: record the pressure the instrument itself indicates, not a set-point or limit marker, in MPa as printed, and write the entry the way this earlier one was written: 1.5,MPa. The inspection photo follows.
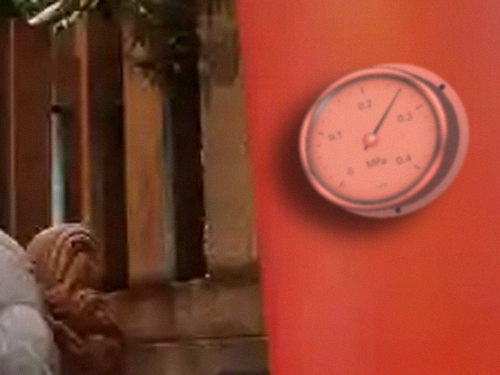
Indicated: 0.26,MPa
